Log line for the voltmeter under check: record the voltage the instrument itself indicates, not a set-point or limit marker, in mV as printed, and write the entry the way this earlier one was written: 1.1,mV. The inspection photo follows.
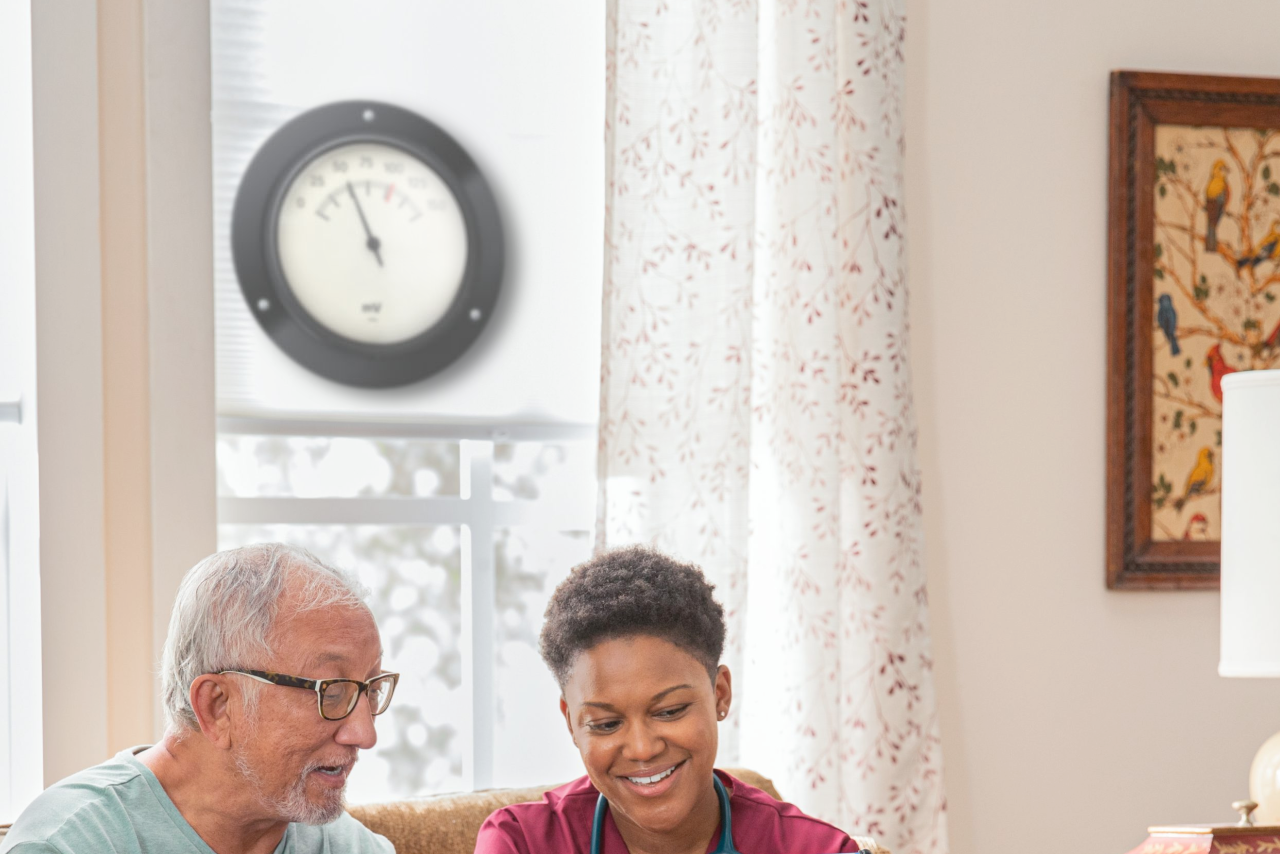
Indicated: 50,mV
